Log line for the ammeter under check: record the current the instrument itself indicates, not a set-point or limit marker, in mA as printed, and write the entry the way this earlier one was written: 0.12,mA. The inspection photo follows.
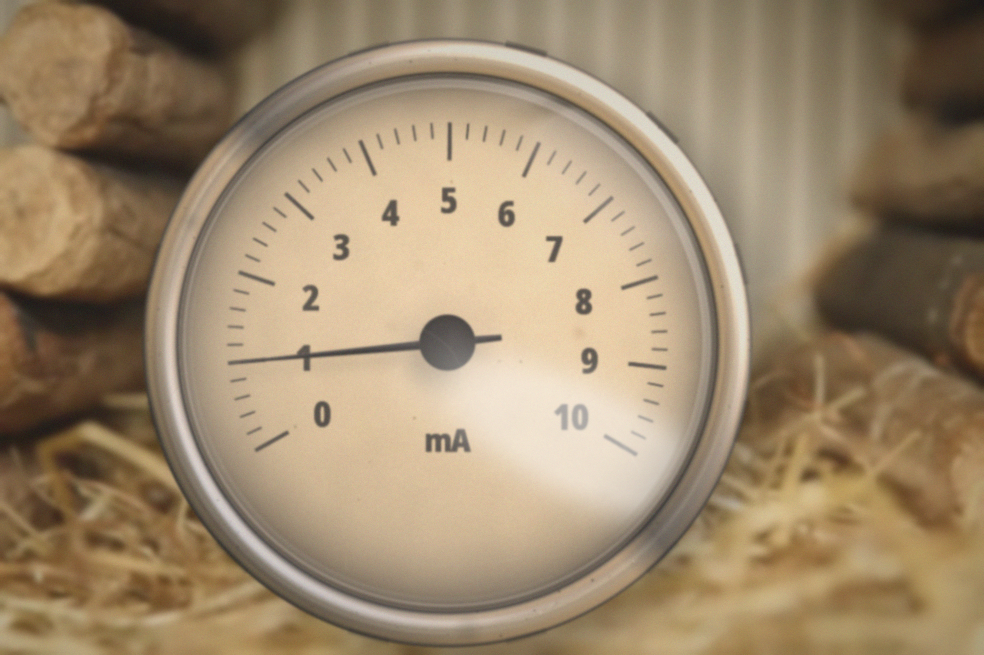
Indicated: 1,mA
